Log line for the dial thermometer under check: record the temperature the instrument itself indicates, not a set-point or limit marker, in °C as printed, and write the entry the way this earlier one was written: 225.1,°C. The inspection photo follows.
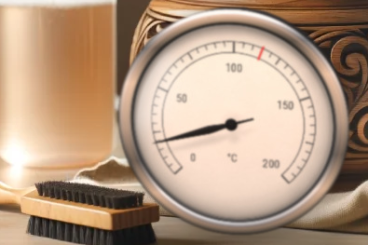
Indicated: 20,°C
